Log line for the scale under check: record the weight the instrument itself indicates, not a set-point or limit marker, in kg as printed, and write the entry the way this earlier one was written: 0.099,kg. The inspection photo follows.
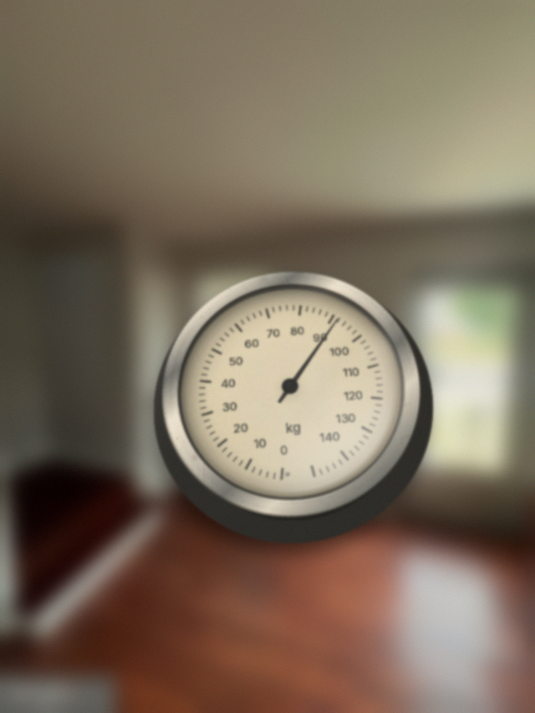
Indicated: 92,kg
